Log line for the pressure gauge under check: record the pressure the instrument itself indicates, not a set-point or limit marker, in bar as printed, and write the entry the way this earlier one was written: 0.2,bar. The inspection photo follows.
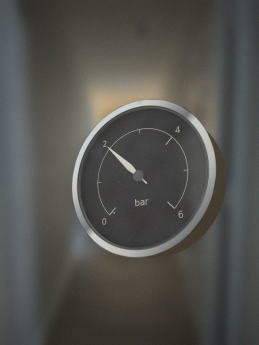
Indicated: 2,bar
